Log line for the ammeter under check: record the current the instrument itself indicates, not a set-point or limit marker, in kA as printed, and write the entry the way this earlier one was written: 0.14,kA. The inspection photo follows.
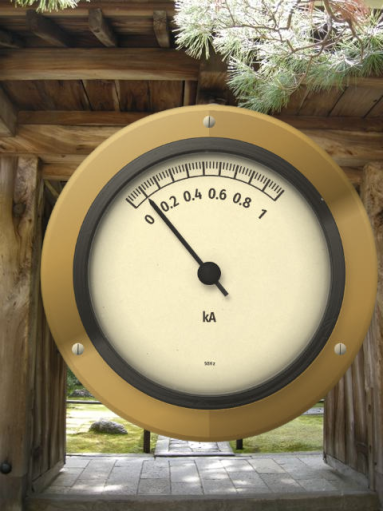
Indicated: 0.1,kA
